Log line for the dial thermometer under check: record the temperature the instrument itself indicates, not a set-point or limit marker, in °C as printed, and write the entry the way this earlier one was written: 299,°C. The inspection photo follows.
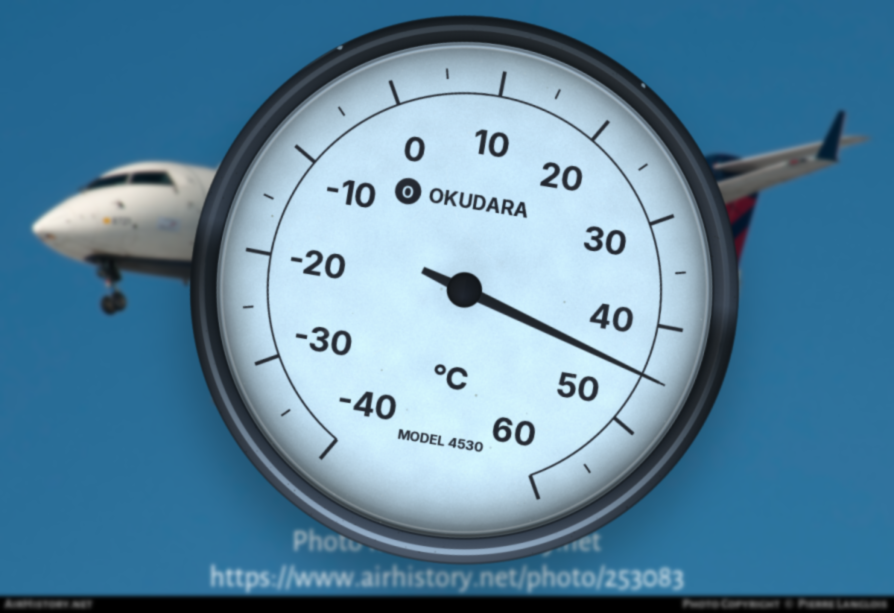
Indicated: 45,°C
